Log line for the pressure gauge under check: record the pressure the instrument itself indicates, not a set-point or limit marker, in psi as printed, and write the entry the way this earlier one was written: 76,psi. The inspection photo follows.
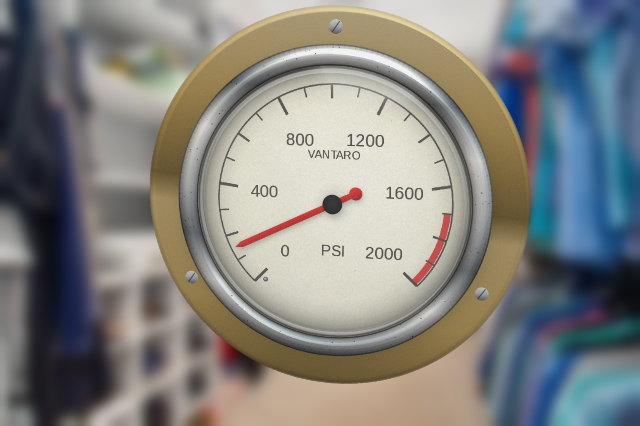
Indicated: 150,psi
